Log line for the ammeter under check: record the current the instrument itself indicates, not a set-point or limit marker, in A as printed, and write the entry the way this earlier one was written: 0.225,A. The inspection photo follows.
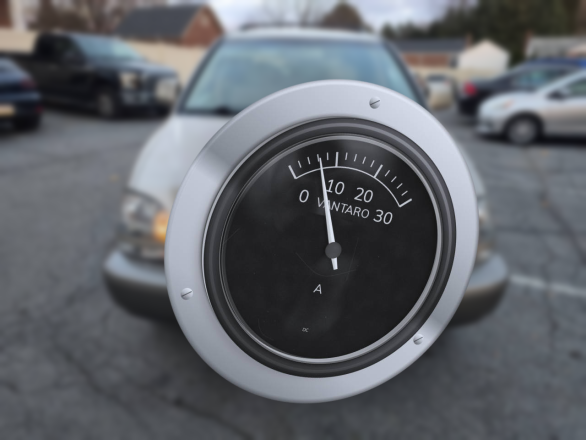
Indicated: 6,A
